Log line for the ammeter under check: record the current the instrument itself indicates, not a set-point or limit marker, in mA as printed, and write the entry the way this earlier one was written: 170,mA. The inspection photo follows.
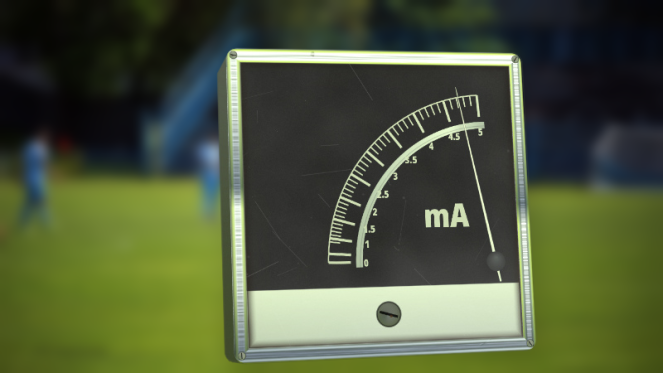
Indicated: 4.7,mA
